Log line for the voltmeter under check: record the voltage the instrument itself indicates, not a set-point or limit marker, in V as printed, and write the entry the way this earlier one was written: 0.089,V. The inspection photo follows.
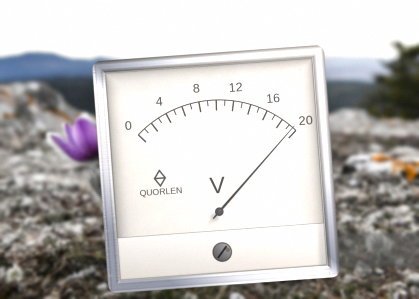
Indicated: 19.5,V
